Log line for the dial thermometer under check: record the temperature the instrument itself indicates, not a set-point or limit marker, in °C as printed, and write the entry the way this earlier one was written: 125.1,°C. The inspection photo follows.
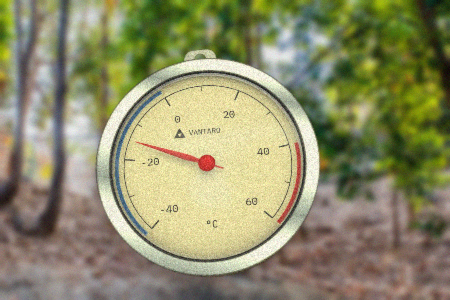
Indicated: -15,°C
